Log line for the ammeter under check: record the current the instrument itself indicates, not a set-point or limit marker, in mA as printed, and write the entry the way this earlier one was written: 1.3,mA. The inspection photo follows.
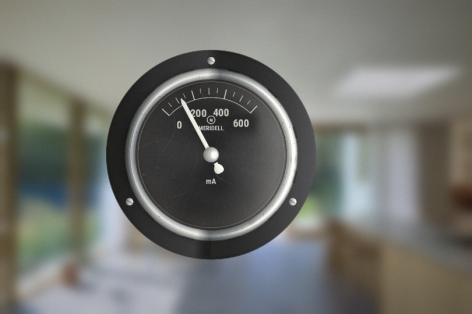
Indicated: 125,mA
